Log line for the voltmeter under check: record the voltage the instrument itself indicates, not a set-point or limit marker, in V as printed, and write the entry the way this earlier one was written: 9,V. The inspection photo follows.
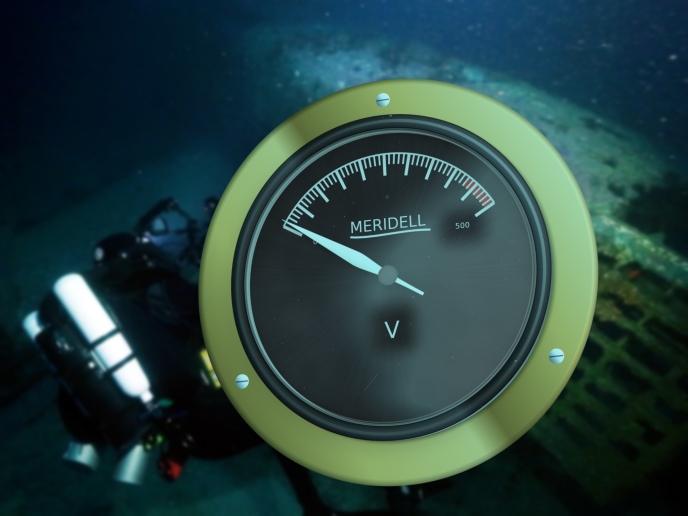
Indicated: 10,V
